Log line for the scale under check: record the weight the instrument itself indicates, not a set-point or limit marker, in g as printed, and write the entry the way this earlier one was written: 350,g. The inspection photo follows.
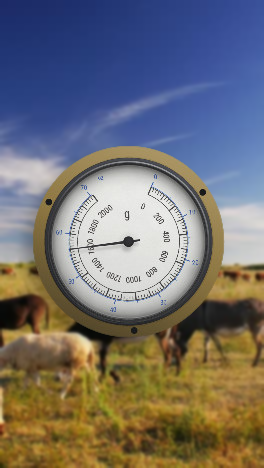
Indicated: 1600,g
